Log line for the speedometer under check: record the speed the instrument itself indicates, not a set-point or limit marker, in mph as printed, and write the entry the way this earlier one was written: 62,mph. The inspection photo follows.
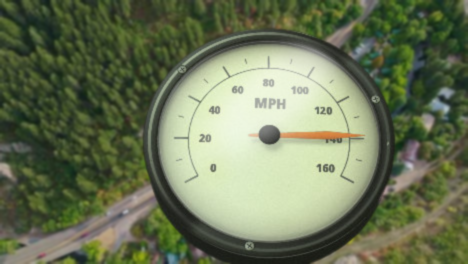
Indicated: 140,mph
